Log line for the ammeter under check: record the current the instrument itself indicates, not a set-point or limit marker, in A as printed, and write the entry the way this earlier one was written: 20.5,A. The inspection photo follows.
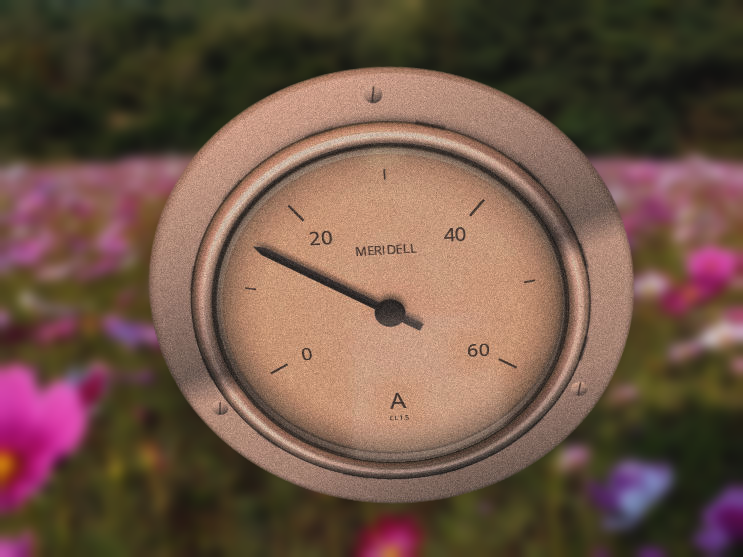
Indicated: 15,A
